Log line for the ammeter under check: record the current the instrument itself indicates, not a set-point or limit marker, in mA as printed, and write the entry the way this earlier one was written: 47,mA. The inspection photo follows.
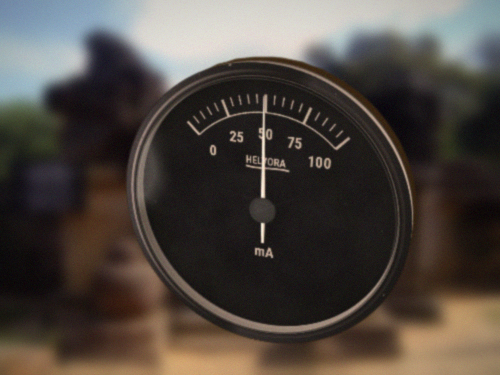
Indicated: 50,mA
